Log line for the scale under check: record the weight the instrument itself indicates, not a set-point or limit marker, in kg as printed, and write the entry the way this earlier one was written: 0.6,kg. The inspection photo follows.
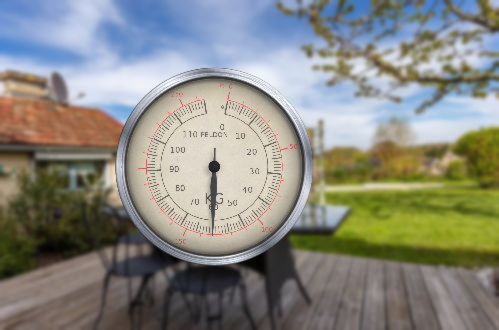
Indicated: 60,kg
